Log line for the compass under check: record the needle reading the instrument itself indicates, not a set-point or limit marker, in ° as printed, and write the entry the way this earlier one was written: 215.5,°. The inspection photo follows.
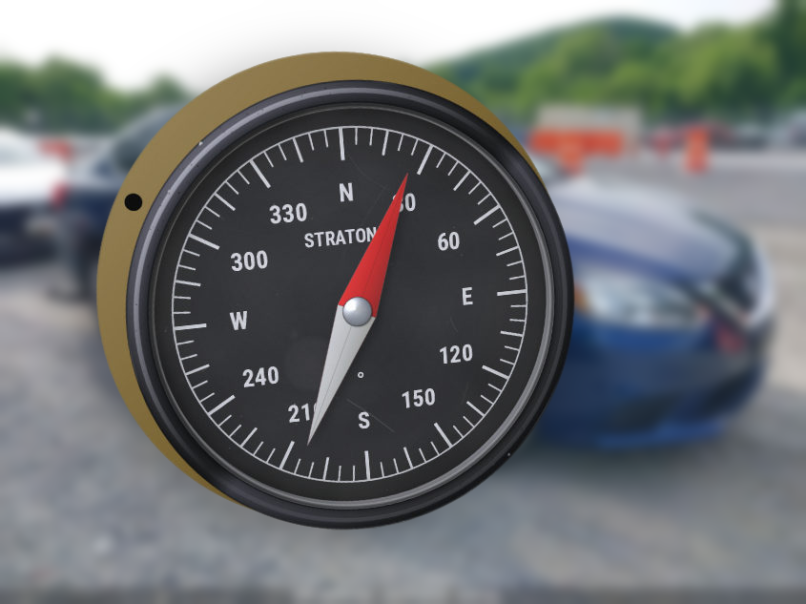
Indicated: 25,°
